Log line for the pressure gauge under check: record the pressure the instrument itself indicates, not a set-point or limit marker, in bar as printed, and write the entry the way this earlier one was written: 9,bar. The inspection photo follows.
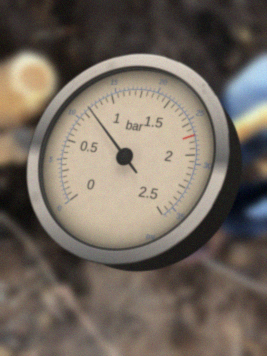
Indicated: 0.8,bar
